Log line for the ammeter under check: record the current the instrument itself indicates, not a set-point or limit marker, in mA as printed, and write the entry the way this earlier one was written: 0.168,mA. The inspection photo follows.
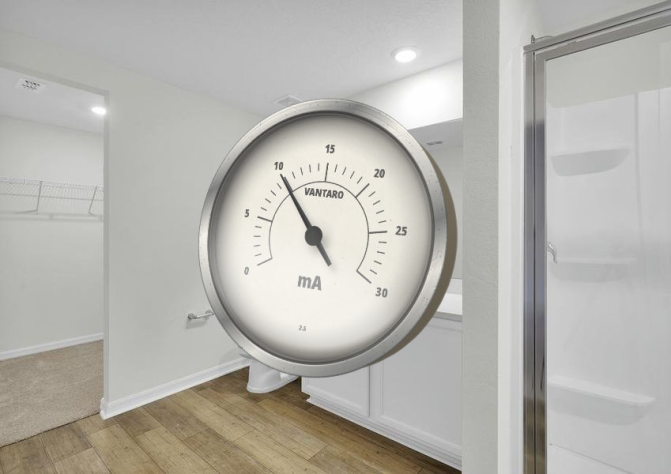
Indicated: 10,mA
